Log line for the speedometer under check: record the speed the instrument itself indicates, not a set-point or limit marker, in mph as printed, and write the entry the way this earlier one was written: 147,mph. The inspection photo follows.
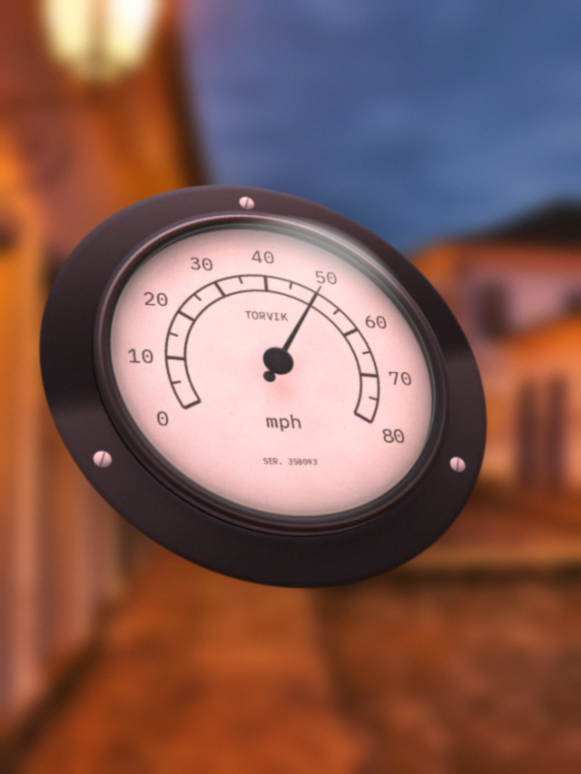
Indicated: 50,mph
